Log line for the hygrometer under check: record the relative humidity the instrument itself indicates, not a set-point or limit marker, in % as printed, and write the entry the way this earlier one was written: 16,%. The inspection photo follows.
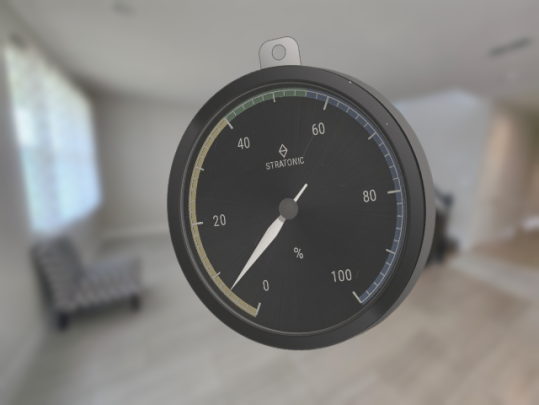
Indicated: 6,%
